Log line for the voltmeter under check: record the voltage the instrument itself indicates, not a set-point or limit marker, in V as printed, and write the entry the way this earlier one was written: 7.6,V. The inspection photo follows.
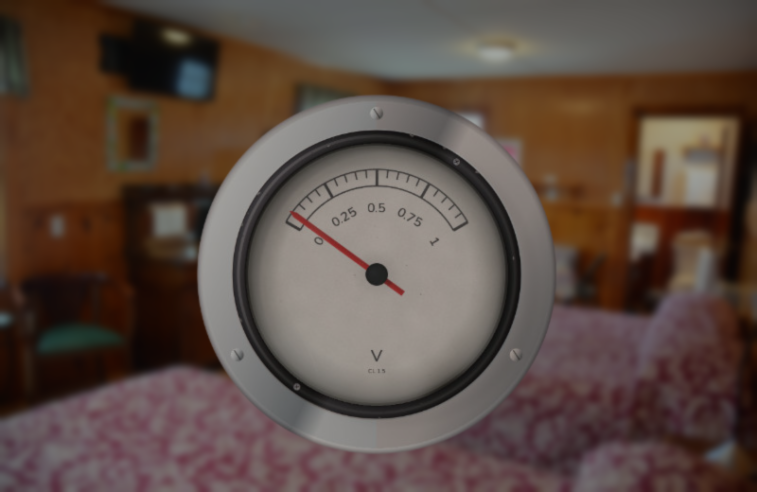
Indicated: 0.05,V
